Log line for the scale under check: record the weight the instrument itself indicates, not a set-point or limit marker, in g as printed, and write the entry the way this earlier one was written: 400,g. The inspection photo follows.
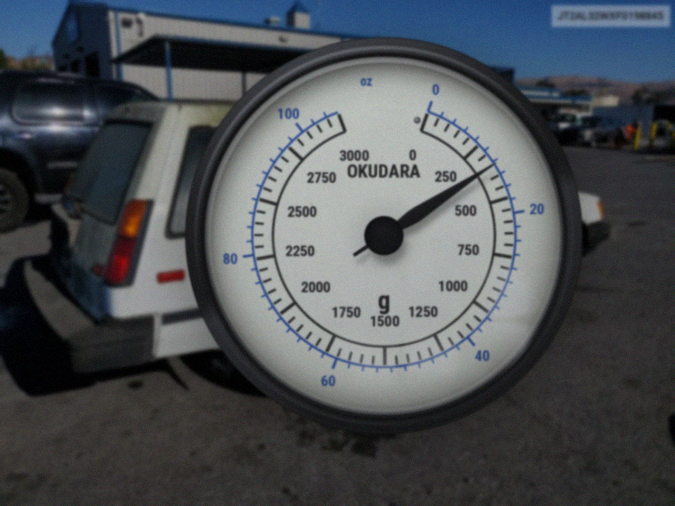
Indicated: 350,g
